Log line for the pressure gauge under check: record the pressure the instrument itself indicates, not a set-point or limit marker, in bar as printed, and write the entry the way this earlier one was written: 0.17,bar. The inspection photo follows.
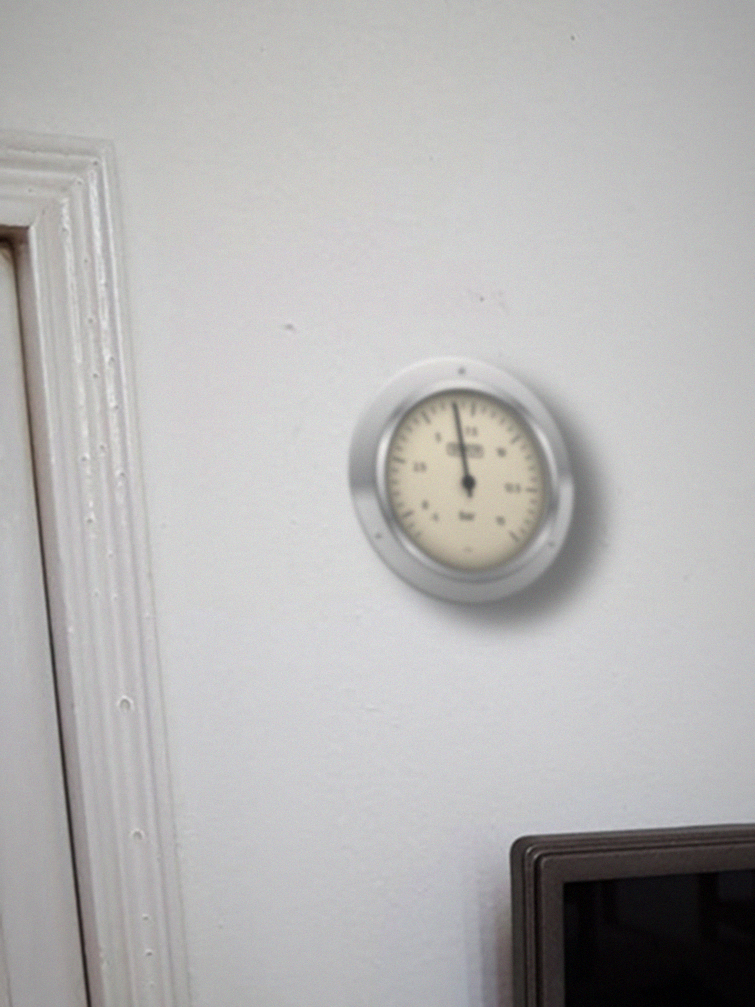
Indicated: 6.5,bar
